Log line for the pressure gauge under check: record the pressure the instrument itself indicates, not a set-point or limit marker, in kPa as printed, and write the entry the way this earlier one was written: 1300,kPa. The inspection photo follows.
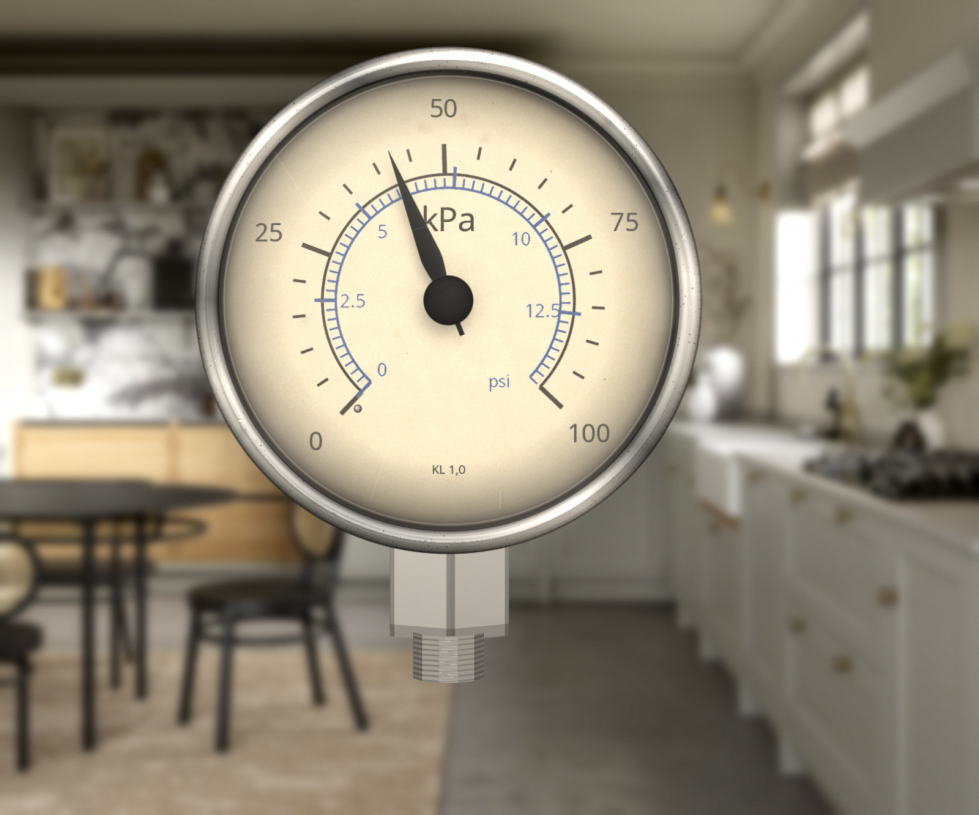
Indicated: 42.5,kPa
